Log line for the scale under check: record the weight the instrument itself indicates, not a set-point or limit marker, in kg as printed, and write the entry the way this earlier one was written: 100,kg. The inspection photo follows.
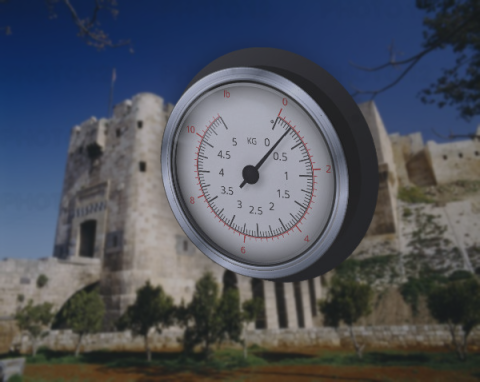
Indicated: 0.25,kg
